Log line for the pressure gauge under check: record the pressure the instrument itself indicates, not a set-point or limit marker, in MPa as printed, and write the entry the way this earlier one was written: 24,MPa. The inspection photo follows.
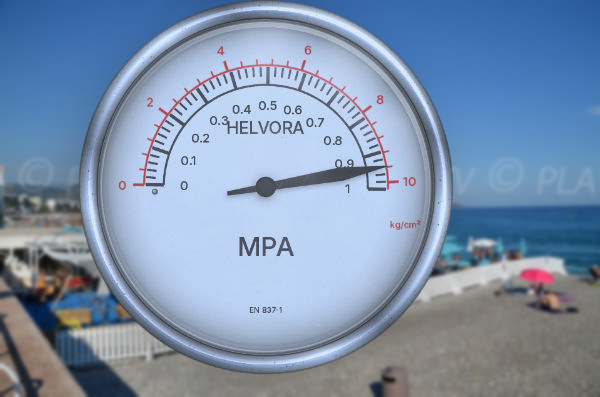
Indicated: 0.94,MPa
